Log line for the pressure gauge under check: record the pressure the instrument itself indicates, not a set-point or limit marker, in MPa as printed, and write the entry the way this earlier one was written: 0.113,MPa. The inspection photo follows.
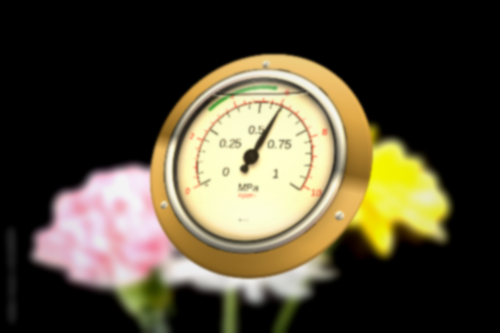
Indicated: 0.6,MPa
